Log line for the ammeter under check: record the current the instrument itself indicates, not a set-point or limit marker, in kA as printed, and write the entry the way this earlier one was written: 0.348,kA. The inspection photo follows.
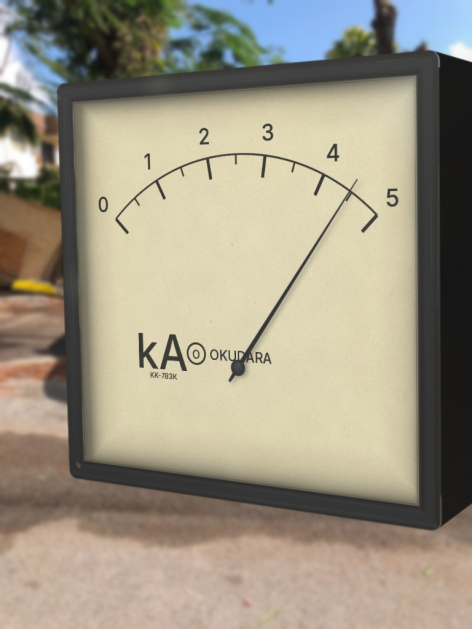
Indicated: 4.5,kA
